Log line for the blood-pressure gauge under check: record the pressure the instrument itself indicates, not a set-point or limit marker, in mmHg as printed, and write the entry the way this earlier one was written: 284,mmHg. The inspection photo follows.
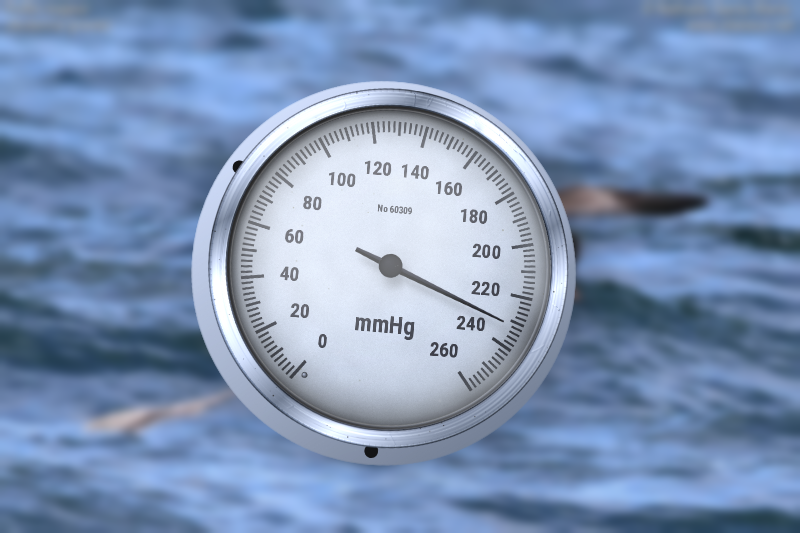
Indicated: 232,mmHg
